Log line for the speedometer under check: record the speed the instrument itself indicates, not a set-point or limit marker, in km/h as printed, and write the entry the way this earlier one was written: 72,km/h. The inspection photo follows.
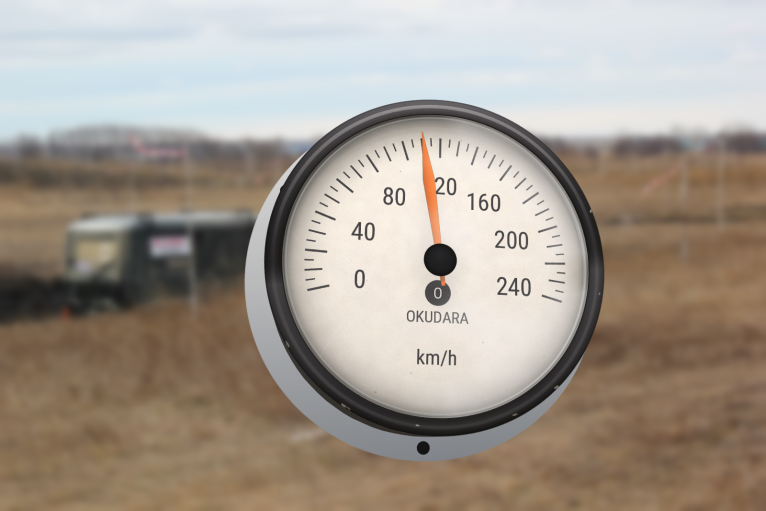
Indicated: 110,km/h
